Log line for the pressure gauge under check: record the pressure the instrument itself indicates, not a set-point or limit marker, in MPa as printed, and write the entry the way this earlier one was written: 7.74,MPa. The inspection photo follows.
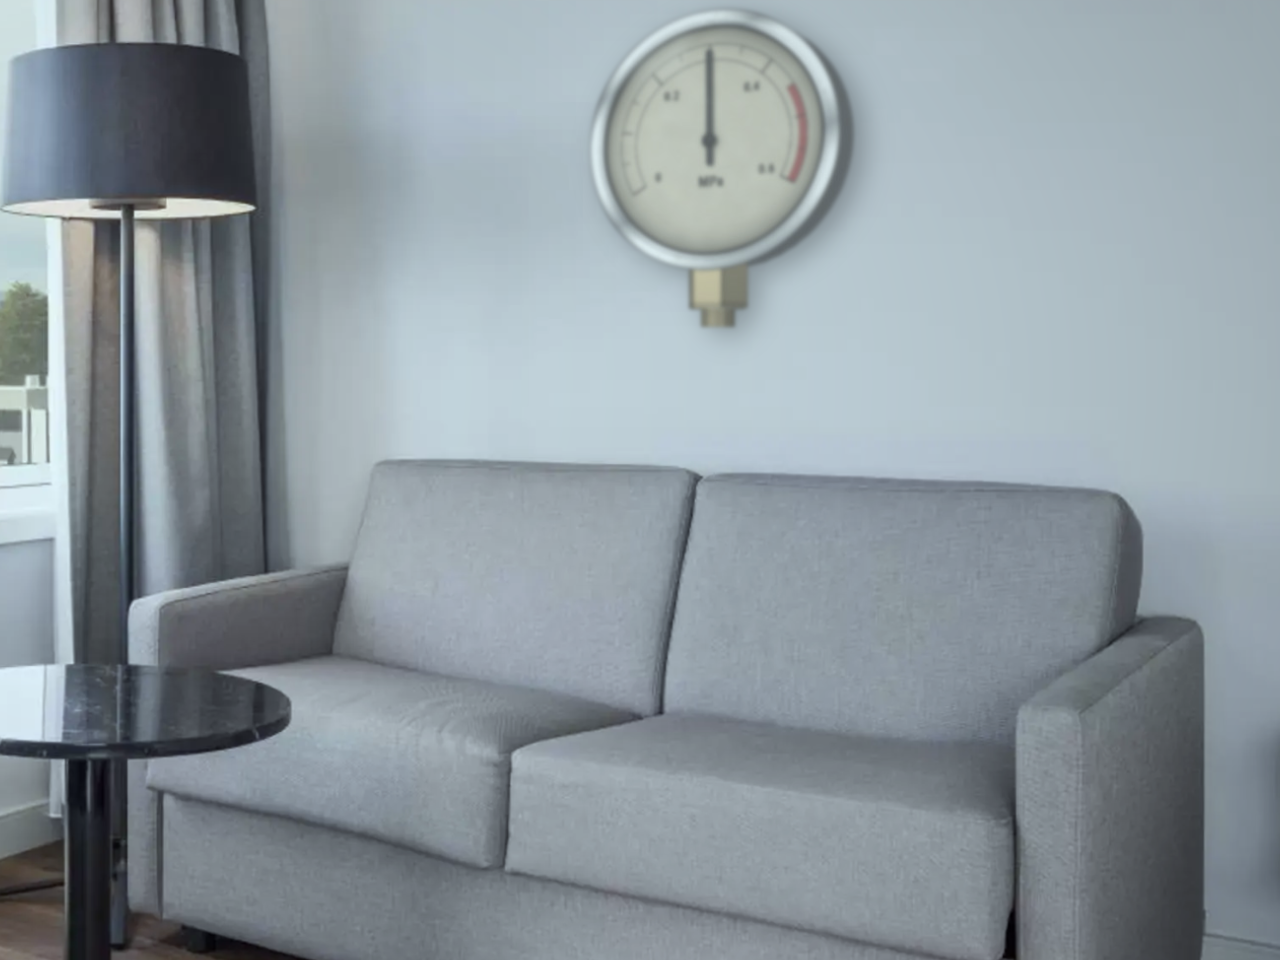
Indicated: 0.3,MPa
